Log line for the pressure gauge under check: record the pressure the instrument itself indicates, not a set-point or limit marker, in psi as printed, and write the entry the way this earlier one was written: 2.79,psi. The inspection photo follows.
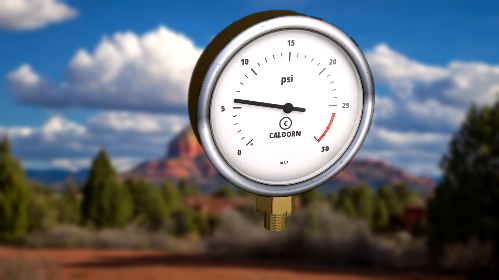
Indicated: 6,psi
